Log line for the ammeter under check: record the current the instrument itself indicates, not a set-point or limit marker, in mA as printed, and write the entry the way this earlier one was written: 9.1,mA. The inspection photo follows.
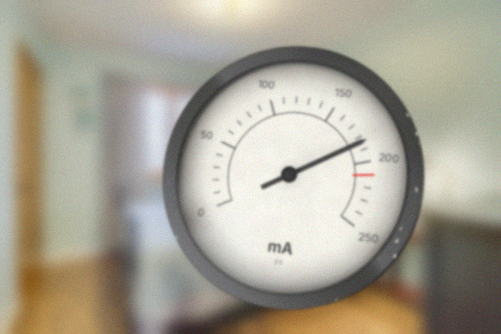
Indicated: 185,mA
